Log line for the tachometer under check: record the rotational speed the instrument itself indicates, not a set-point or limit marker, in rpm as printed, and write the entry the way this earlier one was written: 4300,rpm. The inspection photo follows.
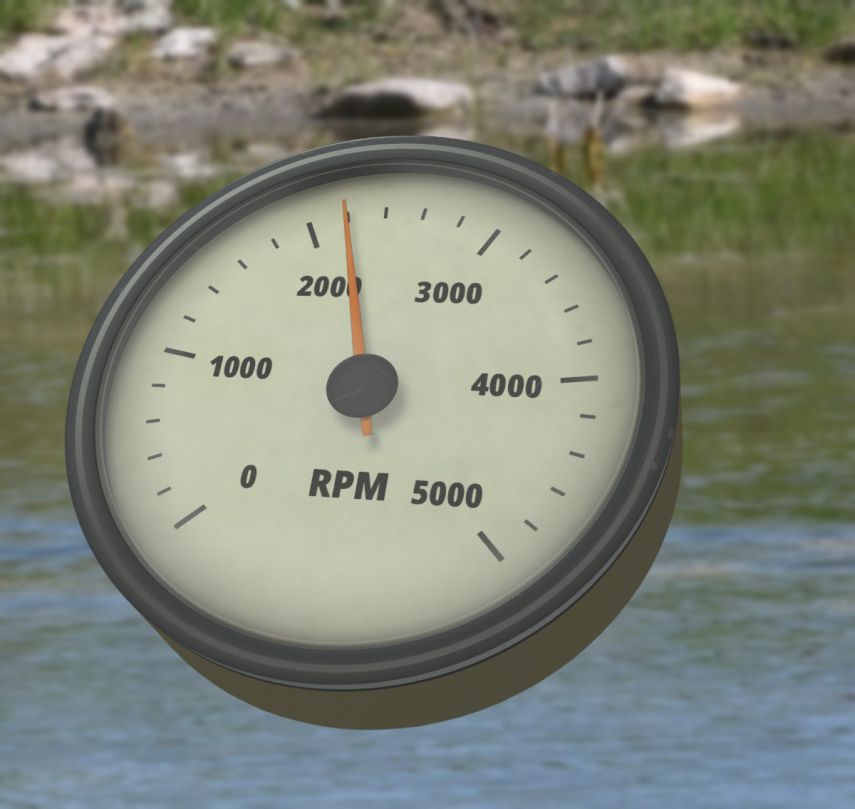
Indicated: 2200,rpm
